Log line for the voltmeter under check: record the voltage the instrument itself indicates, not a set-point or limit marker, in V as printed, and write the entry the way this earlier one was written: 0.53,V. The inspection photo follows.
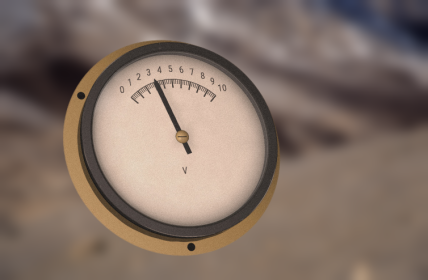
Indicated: 3,V
